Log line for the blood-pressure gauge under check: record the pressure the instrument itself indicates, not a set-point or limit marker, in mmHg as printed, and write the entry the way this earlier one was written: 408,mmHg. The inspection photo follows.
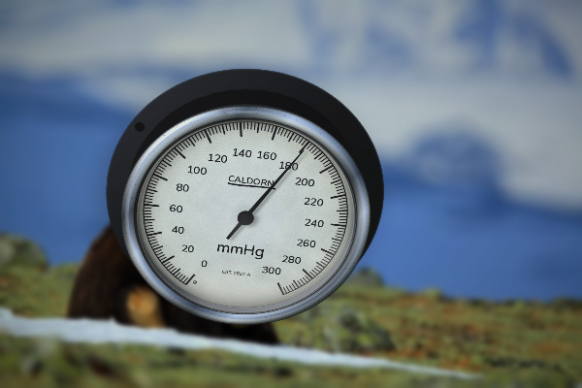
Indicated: 180,mmHg
